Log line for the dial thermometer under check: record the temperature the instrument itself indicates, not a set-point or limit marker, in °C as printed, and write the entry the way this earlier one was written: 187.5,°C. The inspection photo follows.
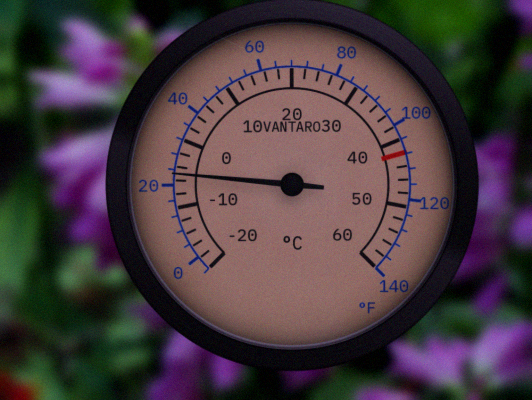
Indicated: -5,°C
